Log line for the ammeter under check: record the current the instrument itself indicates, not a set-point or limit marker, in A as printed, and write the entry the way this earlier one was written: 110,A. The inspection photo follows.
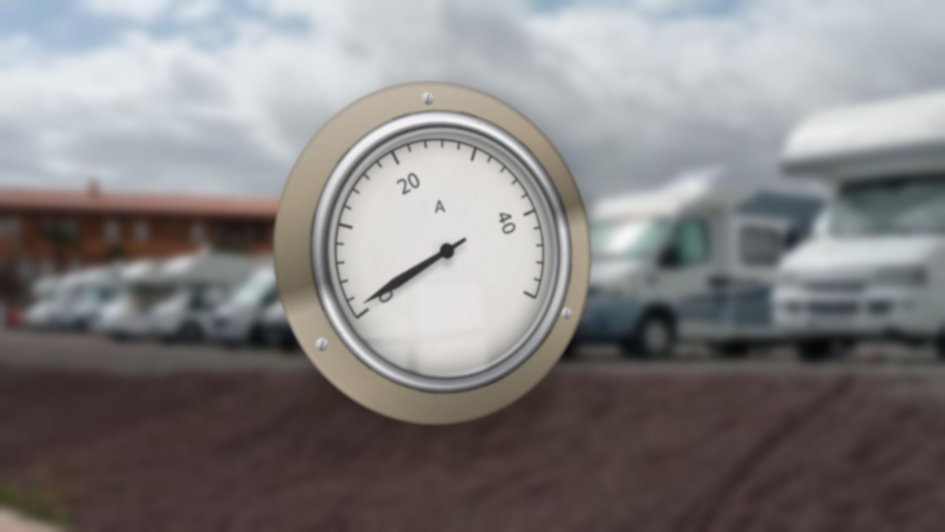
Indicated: 1,A
